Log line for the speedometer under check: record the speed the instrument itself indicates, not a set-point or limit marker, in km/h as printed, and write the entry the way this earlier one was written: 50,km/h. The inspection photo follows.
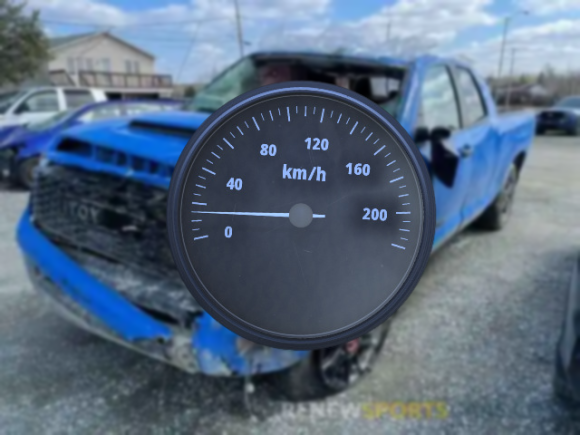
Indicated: 15,km/h
